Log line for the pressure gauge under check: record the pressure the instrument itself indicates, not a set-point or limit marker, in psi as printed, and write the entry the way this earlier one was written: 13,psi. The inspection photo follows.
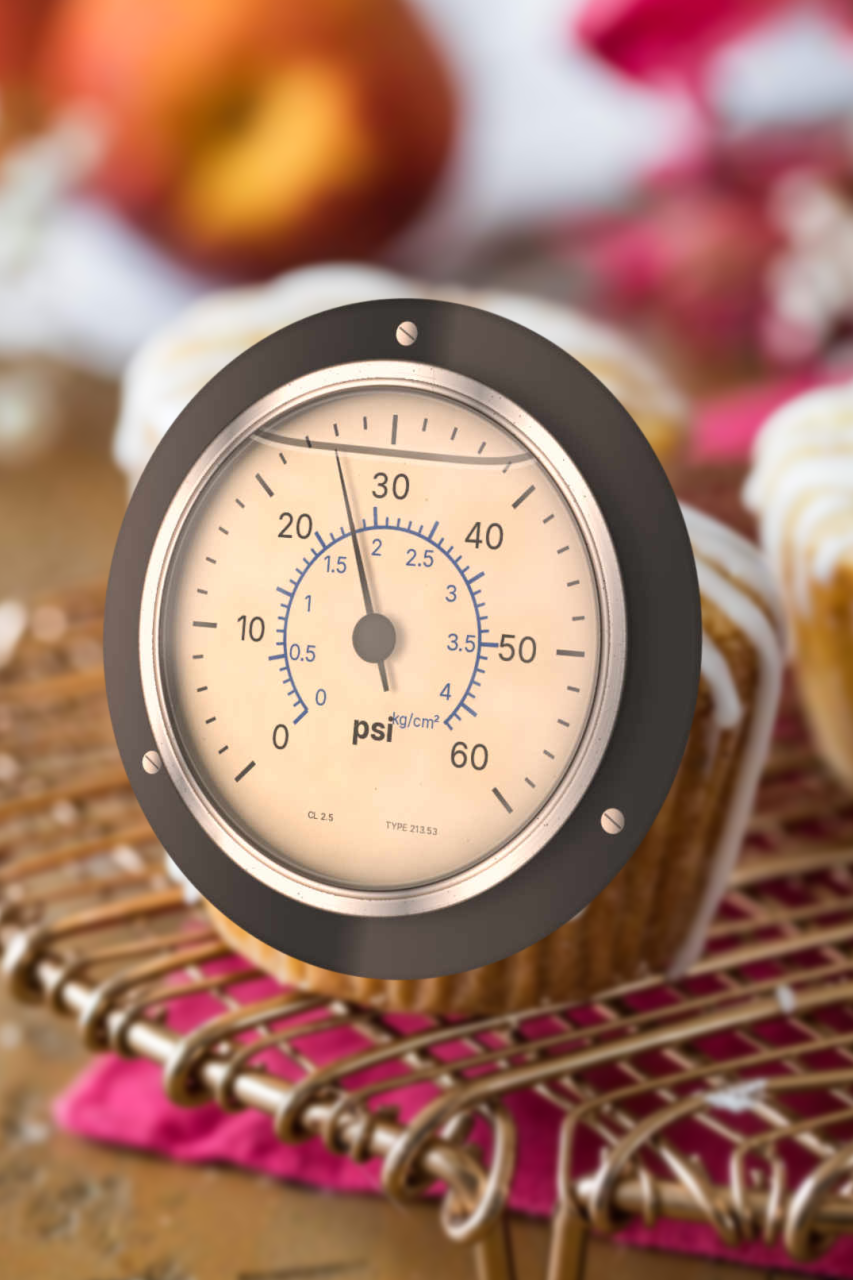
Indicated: 26,psi
